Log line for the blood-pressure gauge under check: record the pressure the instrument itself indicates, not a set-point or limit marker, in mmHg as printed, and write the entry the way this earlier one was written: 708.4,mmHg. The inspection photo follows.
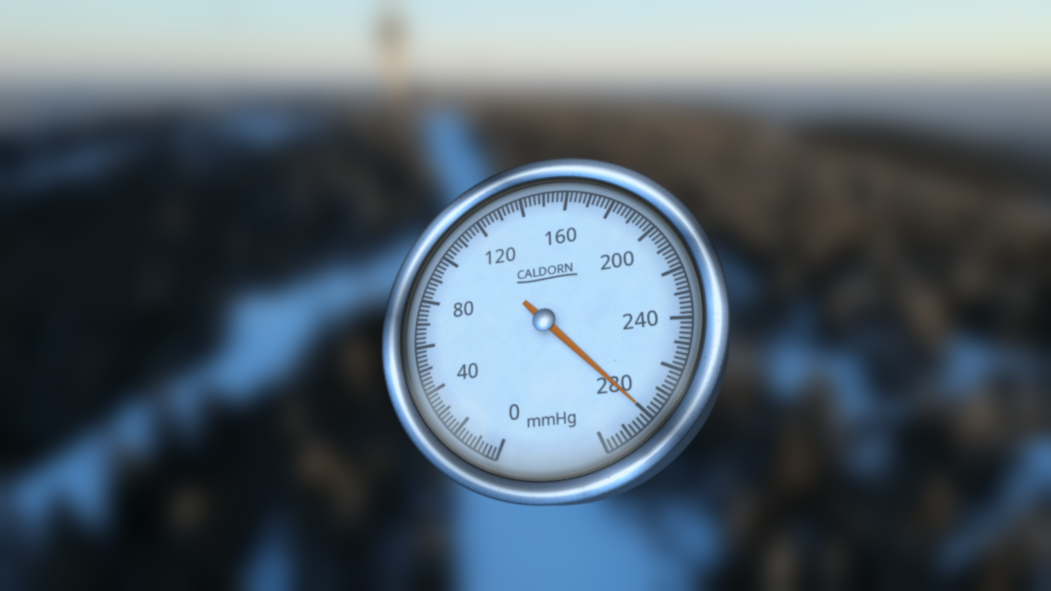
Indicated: 280,mmHg
